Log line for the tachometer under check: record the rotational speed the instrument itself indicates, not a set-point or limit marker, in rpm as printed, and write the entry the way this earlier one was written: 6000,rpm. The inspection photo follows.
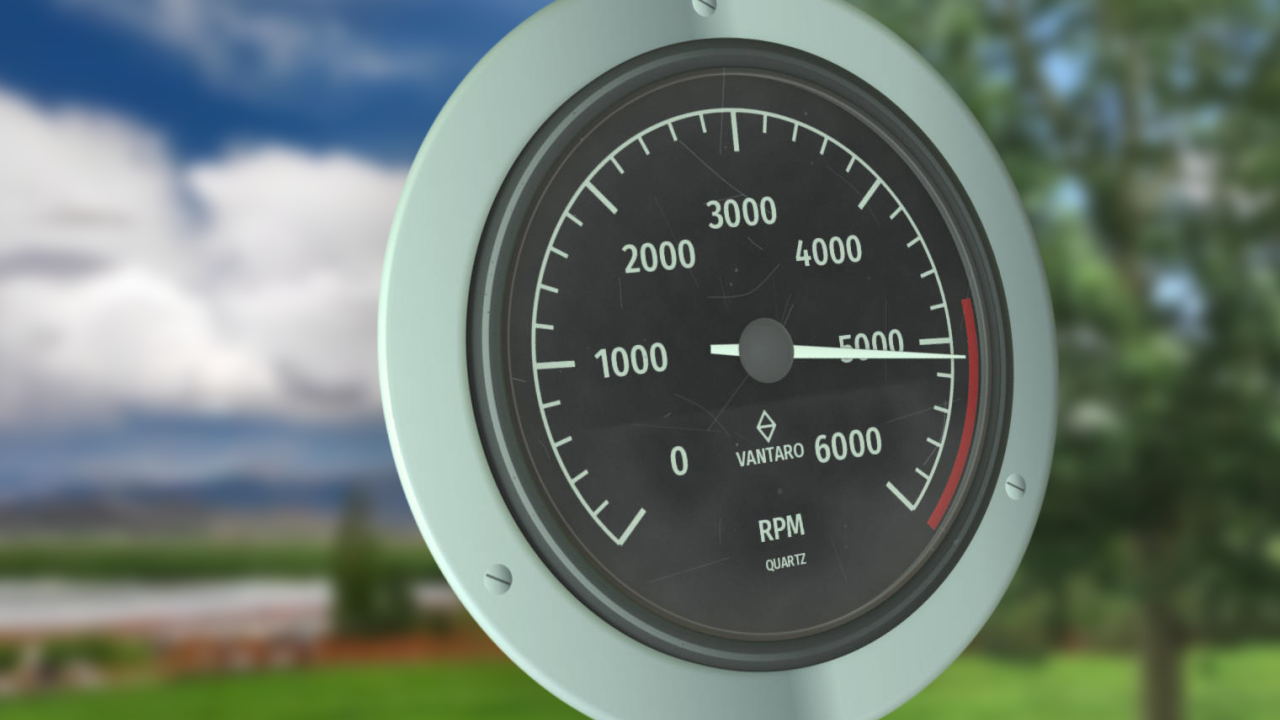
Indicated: 5100,rpm
